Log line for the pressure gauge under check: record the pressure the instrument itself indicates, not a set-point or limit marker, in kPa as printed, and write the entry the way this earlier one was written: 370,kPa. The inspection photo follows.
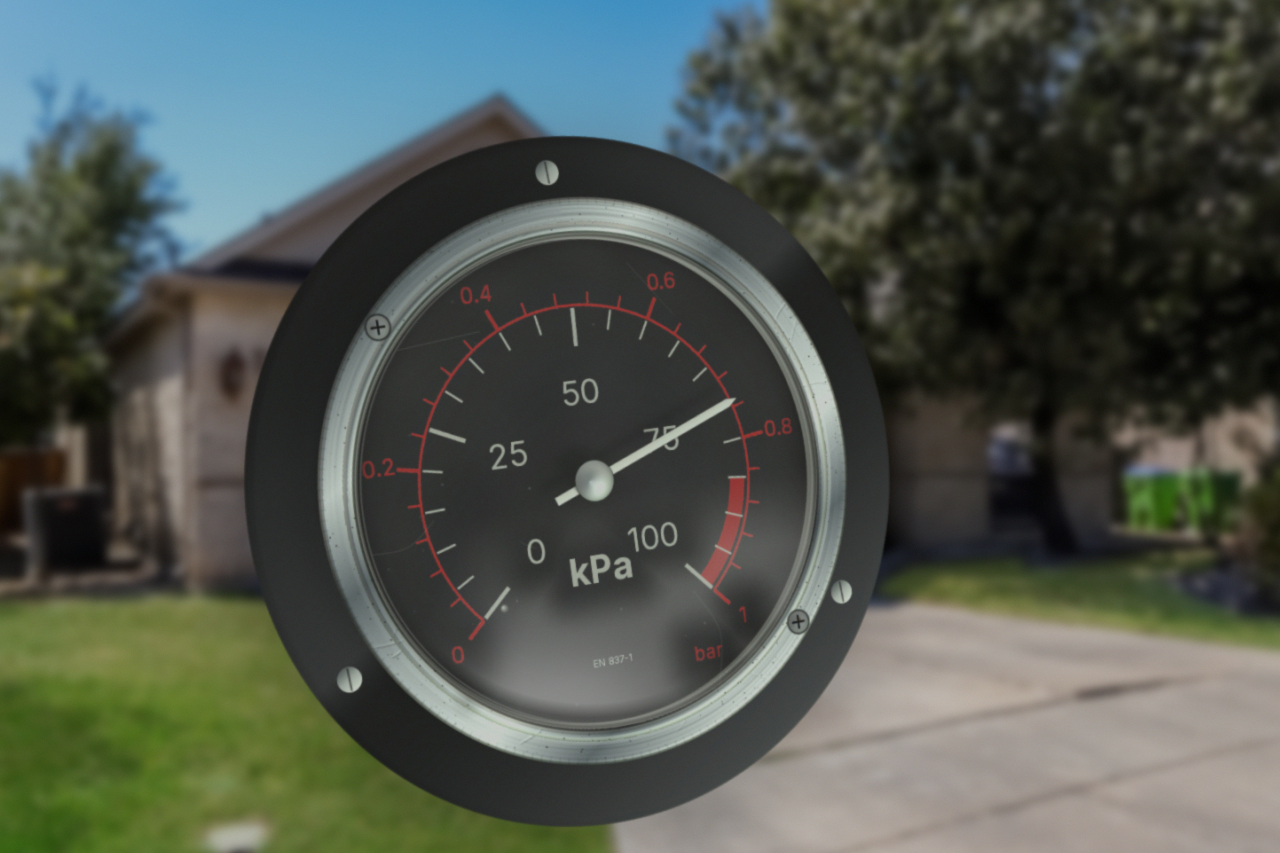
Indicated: 75,kPa
